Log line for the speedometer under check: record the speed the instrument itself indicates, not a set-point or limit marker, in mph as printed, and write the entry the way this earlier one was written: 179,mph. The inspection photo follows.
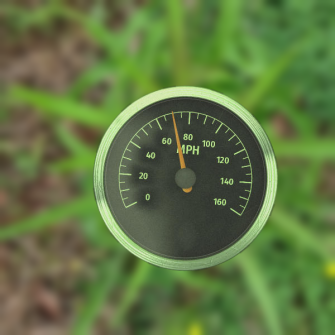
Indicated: 70,mph
